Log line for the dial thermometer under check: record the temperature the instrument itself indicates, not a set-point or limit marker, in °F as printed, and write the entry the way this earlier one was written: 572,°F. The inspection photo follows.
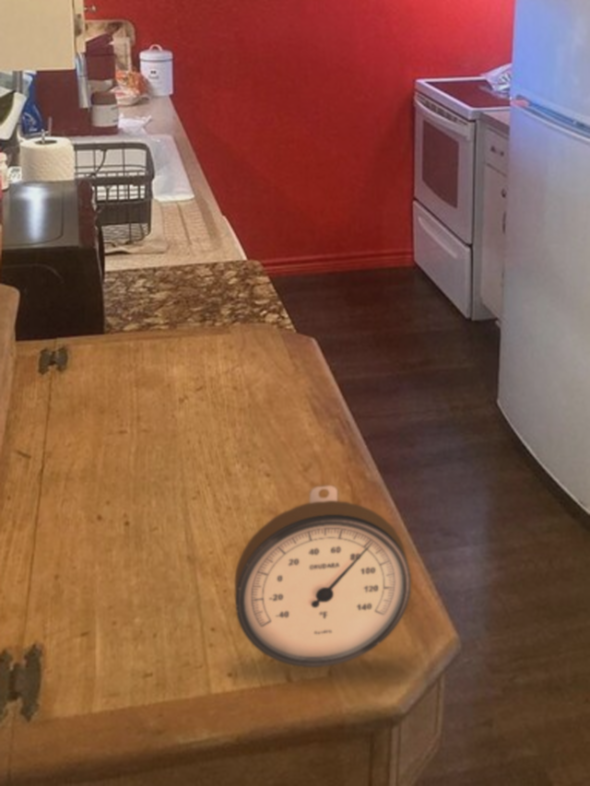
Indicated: 80,°F
